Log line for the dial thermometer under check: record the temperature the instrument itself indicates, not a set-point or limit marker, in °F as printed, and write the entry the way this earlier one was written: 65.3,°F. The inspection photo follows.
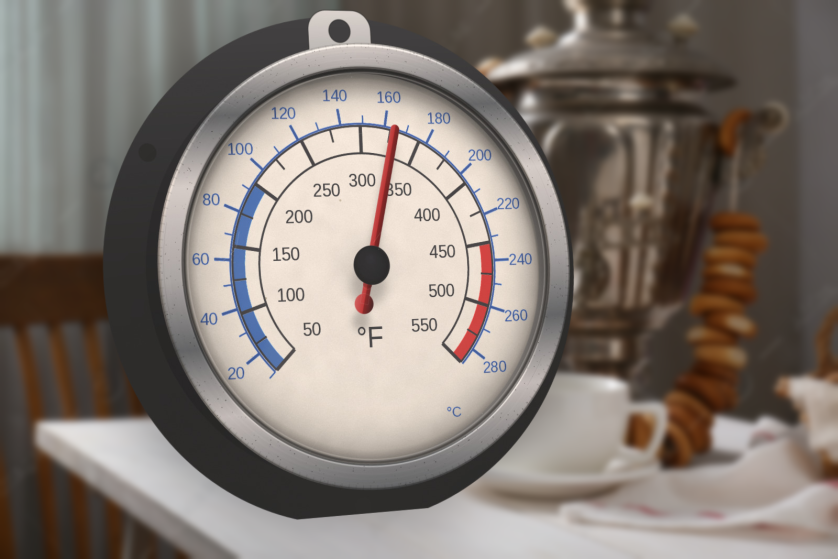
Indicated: 325,°F
